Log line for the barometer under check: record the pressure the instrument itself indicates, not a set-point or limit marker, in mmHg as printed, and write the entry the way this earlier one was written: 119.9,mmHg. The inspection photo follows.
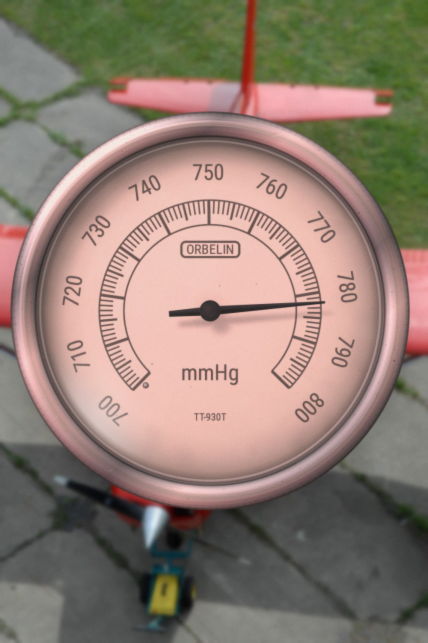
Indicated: 782,mmHg
